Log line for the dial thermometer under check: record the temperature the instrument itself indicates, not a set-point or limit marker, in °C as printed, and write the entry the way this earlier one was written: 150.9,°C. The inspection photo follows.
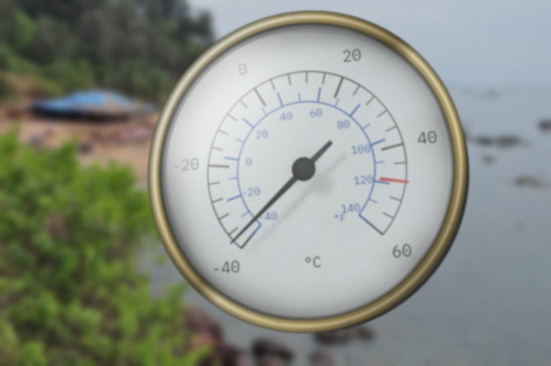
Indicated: -38,°C
